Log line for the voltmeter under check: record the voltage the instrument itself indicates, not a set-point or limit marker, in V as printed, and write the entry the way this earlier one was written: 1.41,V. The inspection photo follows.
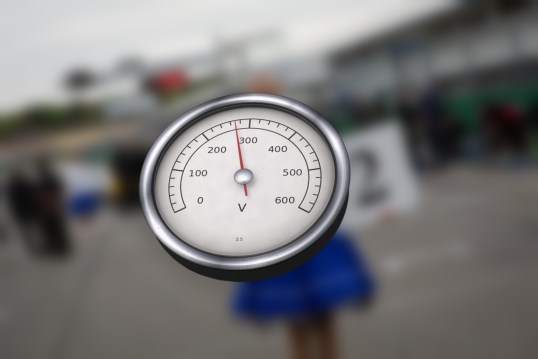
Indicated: 270,V
